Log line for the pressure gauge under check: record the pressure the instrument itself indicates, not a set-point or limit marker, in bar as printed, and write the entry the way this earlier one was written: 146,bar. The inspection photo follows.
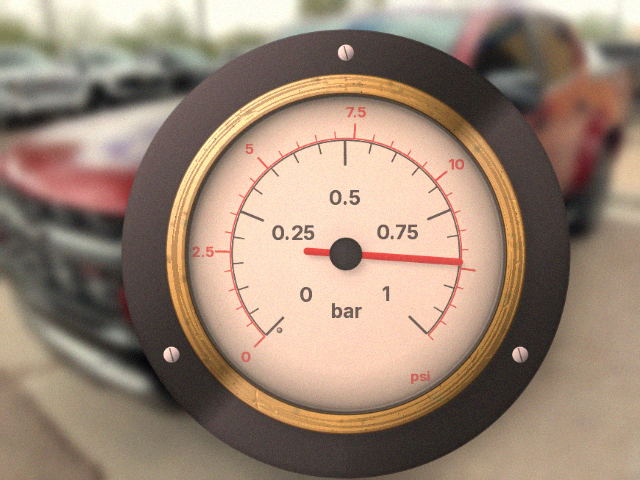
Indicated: 0.85,bar
